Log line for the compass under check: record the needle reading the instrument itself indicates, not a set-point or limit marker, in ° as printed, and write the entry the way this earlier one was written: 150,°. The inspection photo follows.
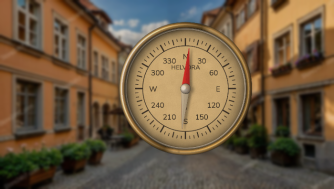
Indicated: 5,°
